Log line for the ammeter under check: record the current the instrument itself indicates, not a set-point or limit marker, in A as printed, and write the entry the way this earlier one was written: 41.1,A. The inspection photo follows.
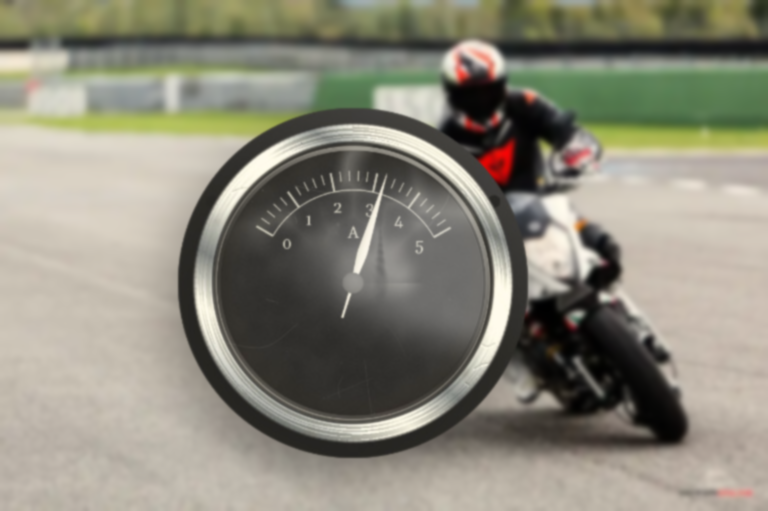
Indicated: 3.2,A
